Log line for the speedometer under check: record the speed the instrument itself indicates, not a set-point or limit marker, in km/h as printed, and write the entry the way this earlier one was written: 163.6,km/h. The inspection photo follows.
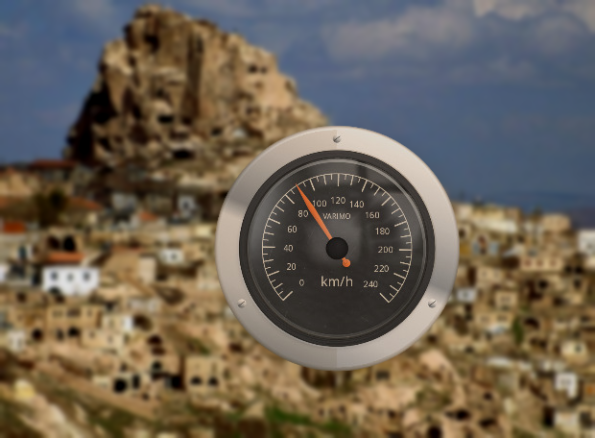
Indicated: 90,km/h
